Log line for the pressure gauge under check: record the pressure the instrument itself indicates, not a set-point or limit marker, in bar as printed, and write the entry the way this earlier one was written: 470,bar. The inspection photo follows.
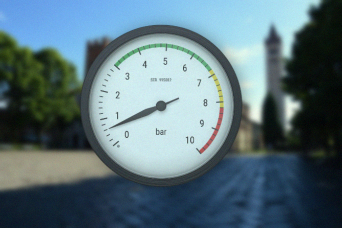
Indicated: 0.6,bar
